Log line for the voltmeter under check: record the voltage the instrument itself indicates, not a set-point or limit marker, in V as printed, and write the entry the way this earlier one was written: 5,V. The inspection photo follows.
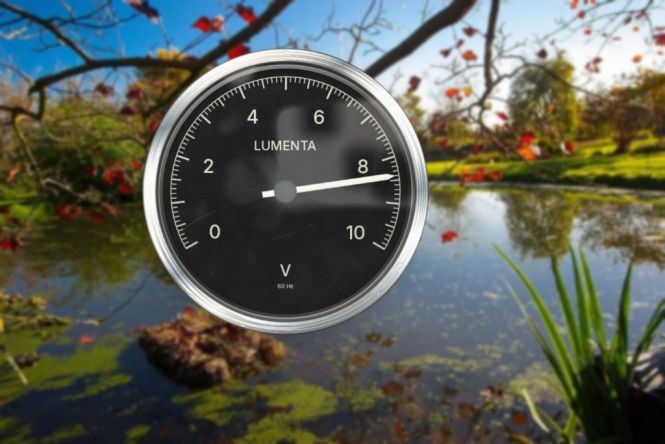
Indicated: 8.4,V
